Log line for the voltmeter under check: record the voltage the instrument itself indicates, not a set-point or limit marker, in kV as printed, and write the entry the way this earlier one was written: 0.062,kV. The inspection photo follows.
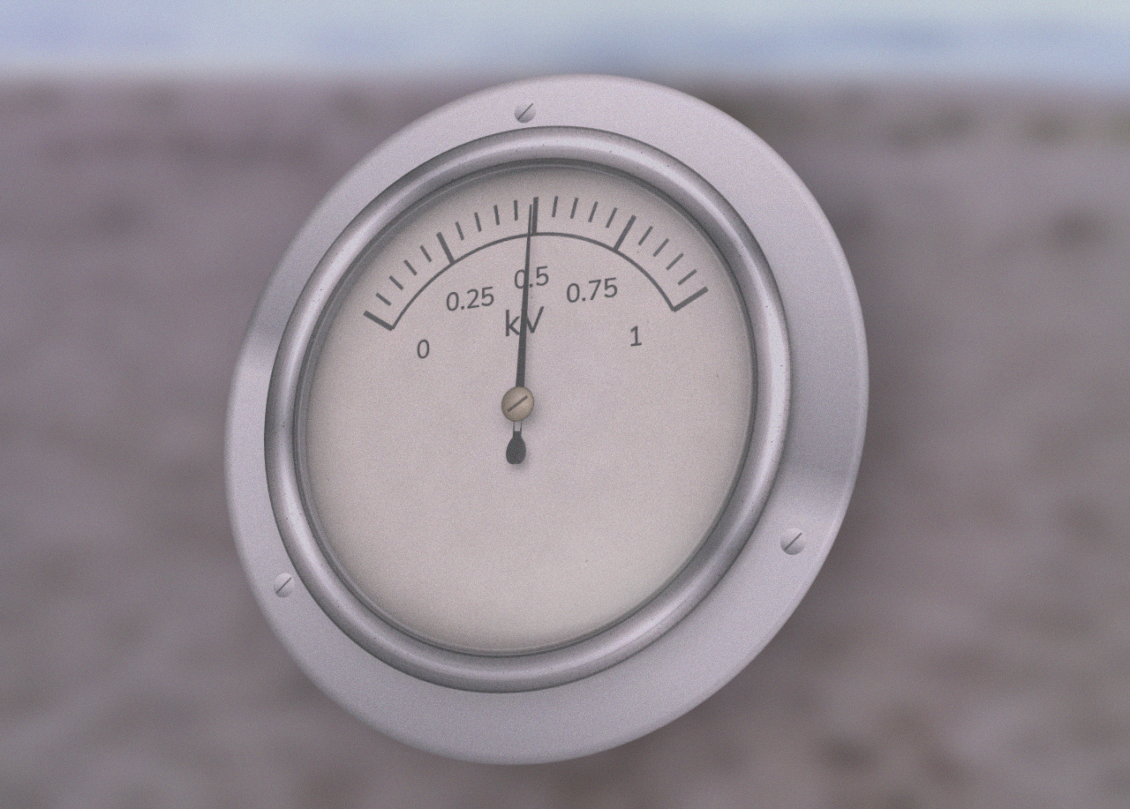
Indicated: 0.5,kV
